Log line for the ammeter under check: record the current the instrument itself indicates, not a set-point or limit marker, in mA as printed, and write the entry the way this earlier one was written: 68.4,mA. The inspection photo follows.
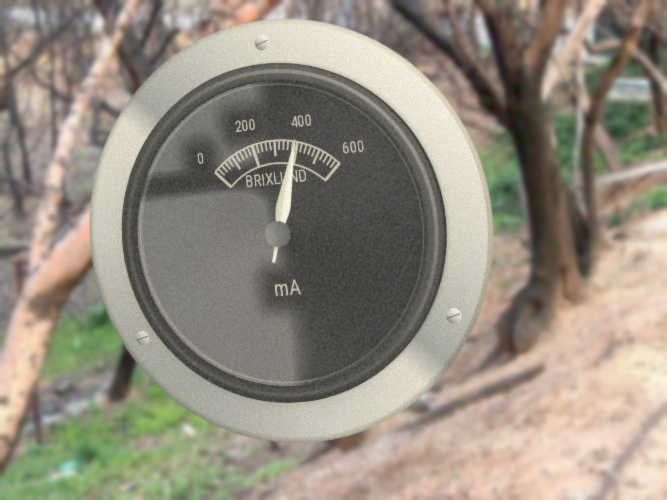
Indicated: 400,mA
